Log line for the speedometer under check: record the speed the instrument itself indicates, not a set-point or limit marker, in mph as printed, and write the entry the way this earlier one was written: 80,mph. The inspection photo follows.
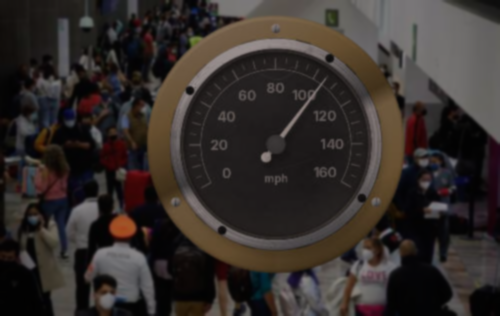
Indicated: 105,mph
